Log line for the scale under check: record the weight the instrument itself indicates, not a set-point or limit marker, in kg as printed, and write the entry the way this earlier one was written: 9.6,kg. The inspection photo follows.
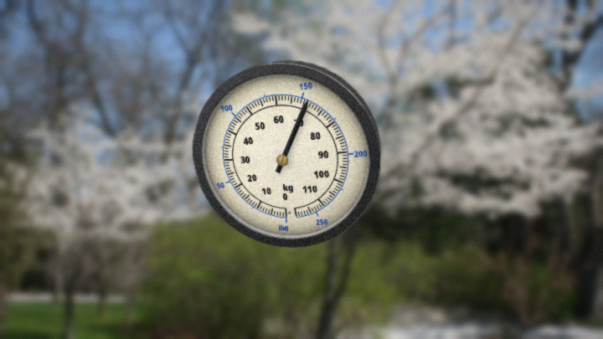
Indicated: 70,kg
